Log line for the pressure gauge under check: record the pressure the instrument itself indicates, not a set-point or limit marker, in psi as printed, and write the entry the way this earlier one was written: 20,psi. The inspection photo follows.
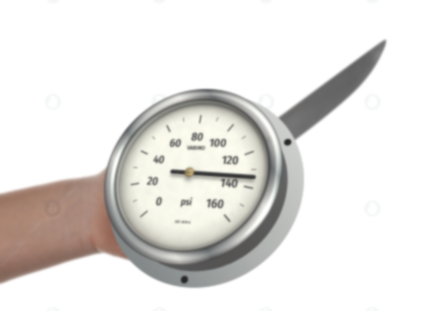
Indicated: 135,psi
